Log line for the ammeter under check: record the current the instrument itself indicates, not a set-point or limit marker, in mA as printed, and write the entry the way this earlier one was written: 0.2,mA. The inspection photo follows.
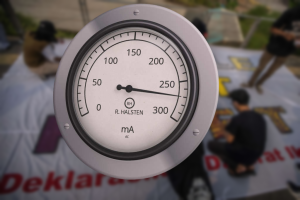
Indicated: 270,mA
